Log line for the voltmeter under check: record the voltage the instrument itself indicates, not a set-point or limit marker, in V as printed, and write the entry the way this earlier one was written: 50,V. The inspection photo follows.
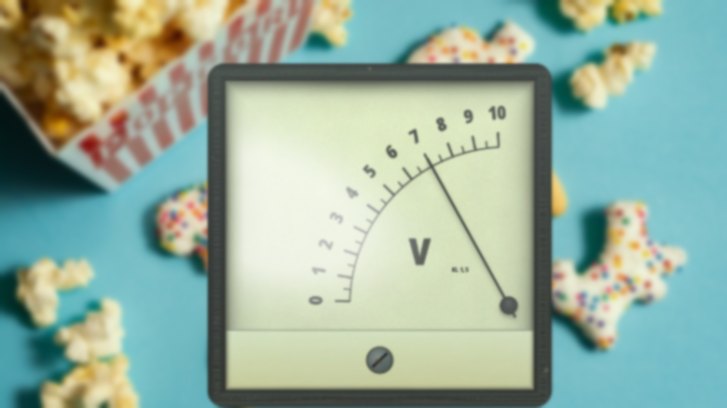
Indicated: 7,V
